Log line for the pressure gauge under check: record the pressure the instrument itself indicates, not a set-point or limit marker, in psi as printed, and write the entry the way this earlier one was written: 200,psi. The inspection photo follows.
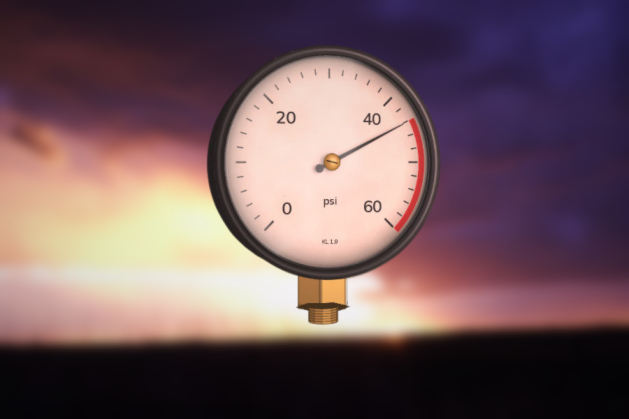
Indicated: 44,psi
